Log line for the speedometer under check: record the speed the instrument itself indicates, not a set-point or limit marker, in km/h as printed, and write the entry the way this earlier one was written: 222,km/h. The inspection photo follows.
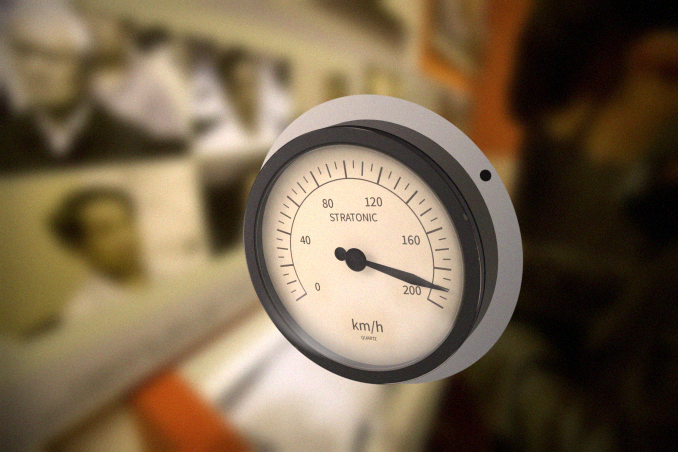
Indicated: 190,km/h
